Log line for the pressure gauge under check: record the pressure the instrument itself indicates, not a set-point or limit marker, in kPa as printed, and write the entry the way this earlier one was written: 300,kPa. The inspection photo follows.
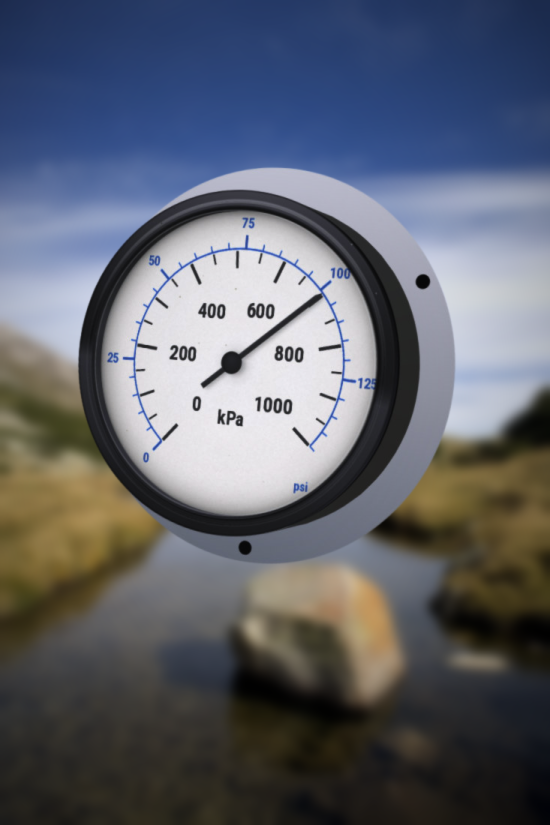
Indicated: 700,kPa
